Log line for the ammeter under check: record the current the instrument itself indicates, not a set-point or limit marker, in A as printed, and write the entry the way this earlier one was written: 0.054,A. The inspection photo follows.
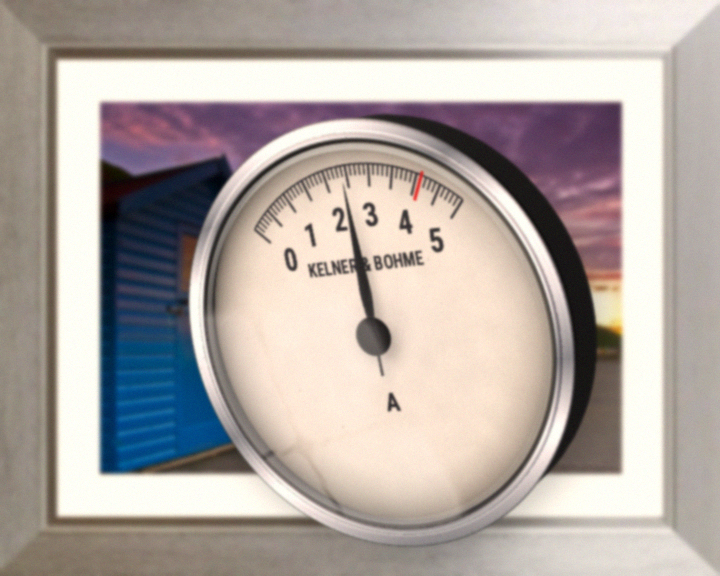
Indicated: 2.5,A
